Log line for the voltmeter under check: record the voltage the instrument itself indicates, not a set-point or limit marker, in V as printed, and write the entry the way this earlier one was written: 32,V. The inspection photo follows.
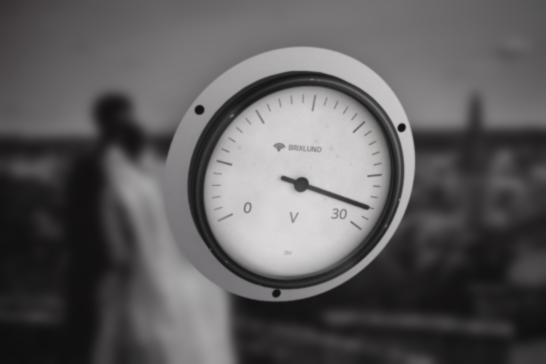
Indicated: 28,V
